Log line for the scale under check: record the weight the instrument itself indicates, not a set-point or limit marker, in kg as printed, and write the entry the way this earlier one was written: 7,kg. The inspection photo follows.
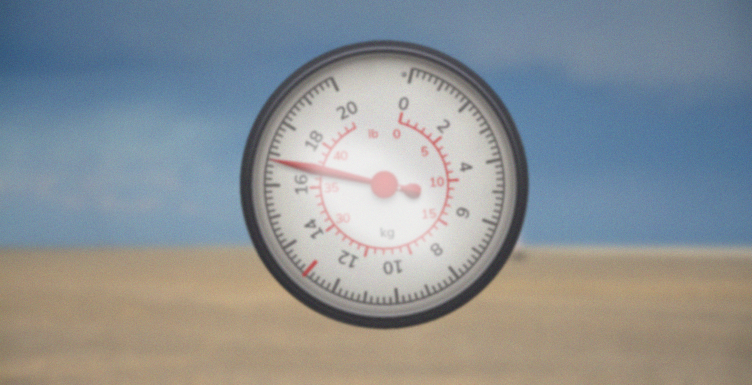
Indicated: 16.8,kg
